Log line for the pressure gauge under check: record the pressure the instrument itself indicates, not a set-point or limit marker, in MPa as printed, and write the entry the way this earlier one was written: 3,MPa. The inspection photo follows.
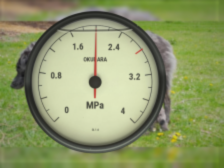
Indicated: 2,MPa
